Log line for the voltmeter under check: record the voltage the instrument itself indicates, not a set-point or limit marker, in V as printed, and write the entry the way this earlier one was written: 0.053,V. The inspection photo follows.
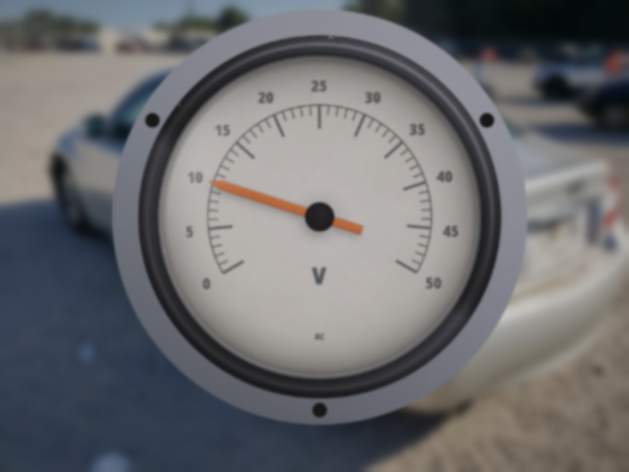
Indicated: 10,V
